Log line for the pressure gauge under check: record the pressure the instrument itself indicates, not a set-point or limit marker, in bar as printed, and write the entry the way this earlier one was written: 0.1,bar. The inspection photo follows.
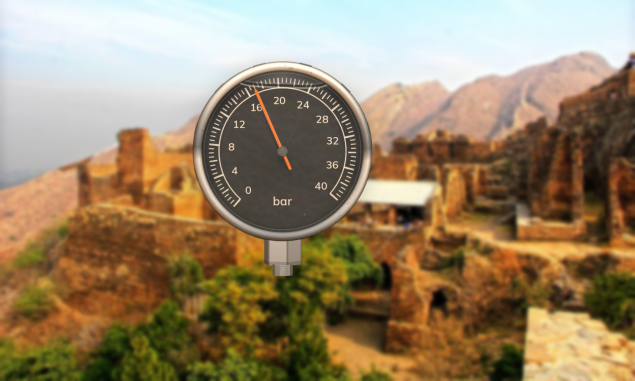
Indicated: 17,bar
